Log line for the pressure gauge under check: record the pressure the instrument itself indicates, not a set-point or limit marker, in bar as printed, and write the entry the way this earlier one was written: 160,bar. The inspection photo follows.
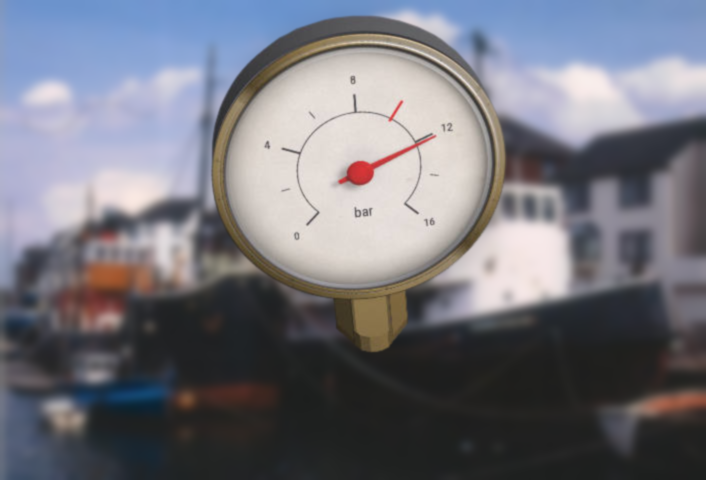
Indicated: 12,bar
